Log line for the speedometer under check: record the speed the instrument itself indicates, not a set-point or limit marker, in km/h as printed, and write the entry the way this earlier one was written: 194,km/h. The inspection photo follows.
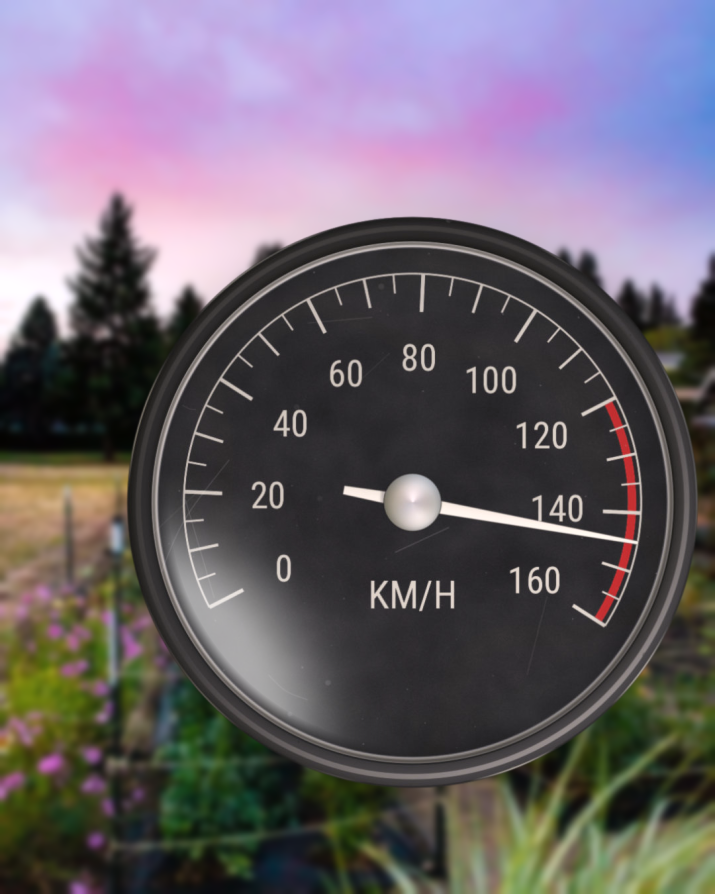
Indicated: 145,km/h
